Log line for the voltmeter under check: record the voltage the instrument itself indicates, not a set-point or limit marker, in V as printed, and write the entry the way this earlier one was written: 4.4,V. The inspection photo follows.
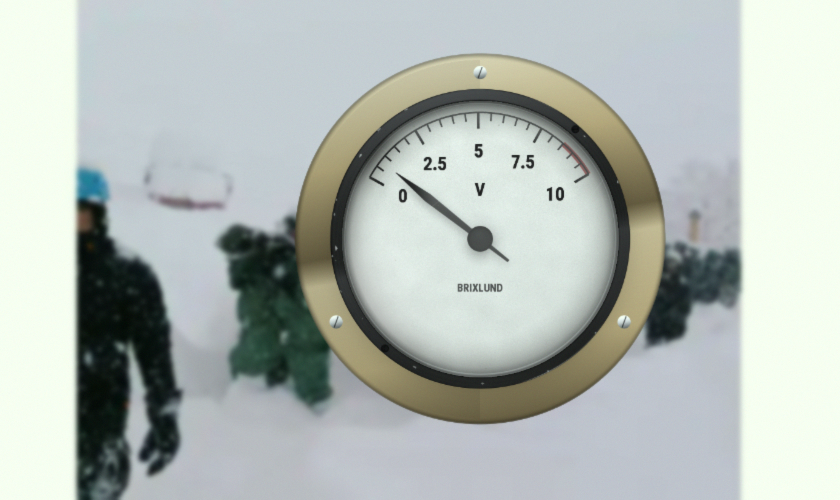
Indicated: 0.75,V
